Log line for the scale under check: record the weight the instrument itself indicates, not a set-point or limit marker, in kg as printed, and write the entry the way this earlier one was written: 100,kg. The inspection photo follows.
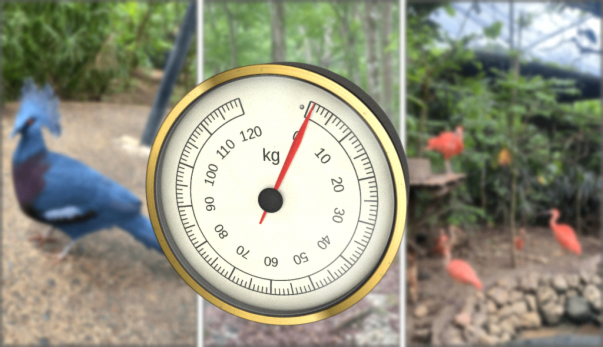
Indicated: 1,kg
